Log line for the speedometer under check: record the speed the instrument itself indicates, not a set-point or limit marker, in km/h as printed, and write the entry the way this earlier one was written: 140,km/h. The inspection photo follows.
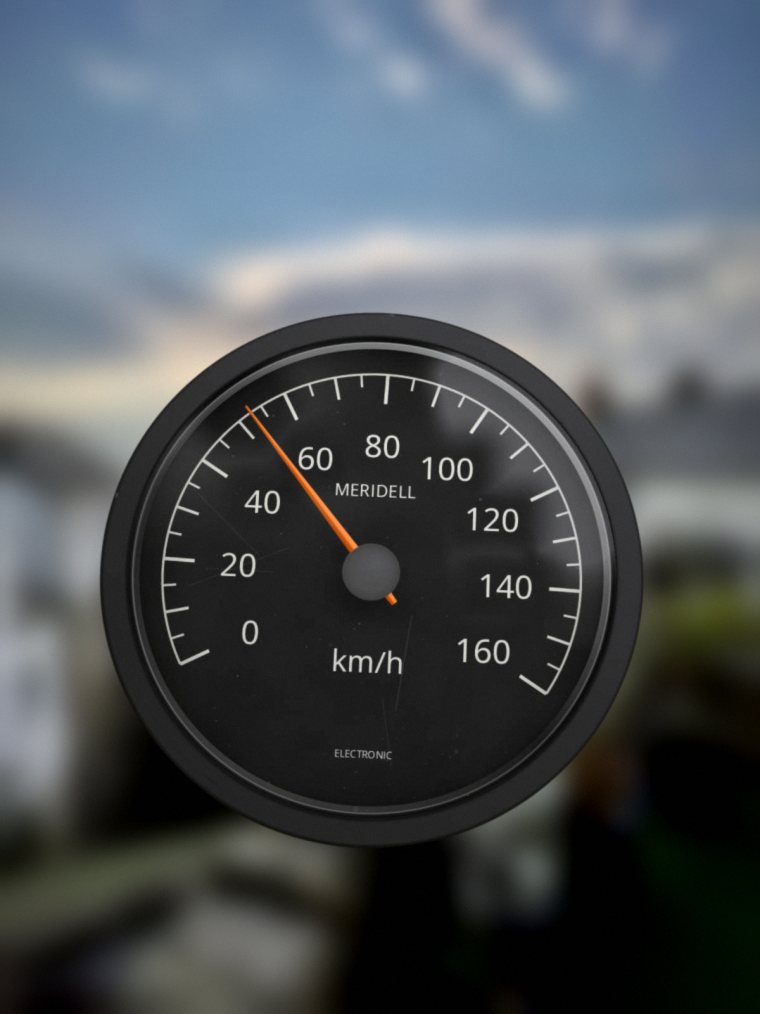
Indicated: 52.5,km/h
